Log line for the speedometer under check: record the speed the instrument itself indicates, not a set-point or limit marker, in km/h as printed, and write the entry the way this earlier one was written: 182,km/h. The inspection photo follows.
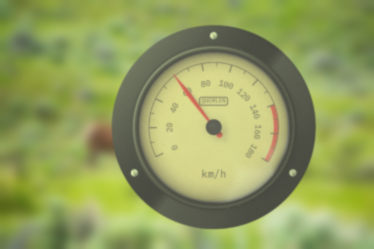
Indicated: 60,km/h
